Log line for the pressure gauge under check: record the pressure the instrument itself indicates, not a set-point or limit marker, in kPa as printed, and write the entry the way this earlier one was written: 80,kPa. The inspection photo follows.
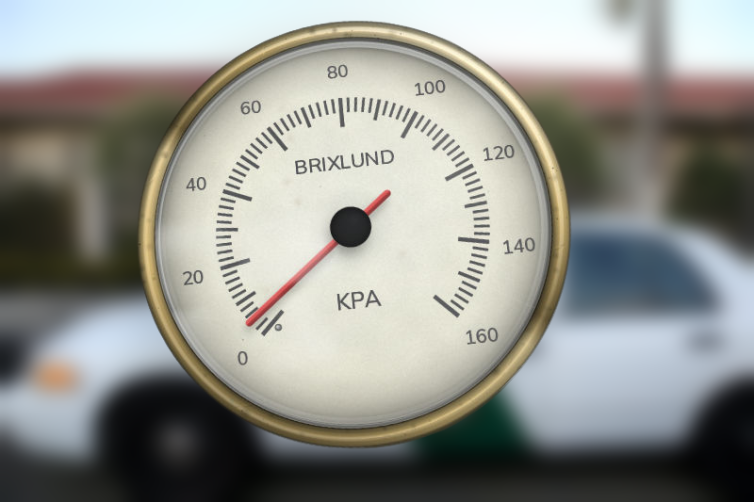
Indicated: 4,kPa
